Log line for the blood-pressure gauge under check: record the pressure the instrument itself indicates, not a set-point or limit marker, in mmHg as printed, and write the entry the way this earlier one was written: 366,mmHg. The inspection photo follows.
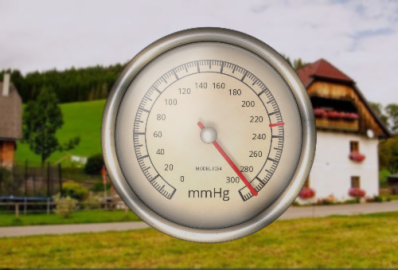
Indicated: 290,mmHg
